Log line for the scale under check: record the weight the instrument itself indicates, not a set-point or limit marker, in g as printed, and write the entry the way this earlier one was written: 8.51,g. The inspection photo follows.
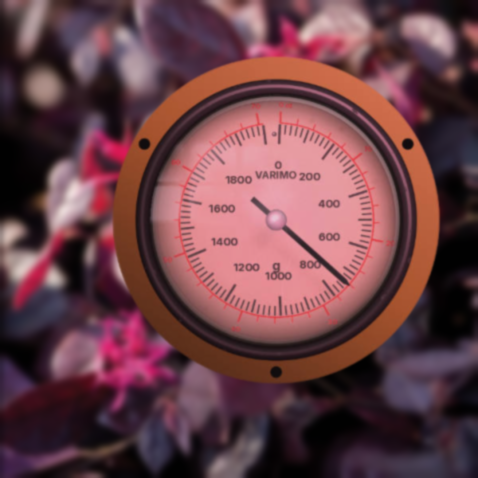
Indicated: 740,g
